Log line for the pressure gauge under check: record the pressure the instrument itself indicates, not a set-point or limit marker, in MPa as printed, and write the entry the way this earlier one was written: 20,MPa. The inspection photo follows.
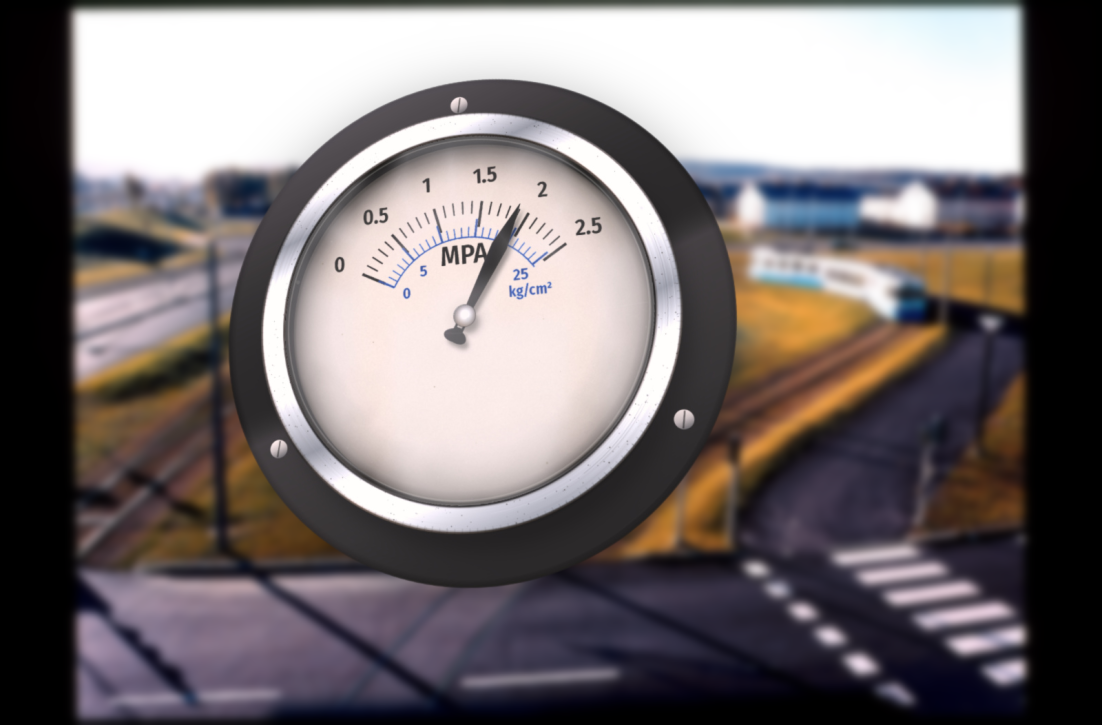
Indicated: 1.9,MPa
